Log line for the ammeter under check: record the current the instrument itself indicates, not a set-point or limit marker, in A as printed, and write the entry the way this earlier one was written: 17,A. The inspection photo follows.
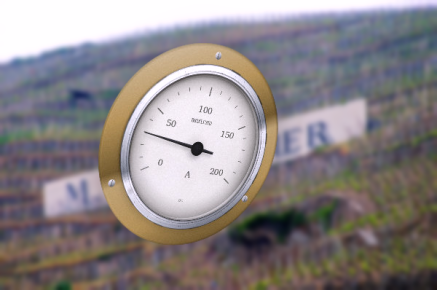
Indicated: 30,A
